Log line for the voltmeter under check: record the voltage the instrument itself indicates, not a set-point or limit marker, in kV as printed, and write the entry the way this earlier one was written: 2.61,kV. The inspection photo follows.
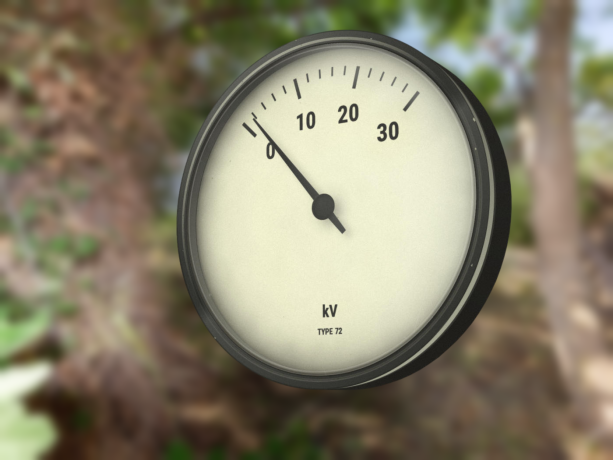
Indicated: 2,kV
